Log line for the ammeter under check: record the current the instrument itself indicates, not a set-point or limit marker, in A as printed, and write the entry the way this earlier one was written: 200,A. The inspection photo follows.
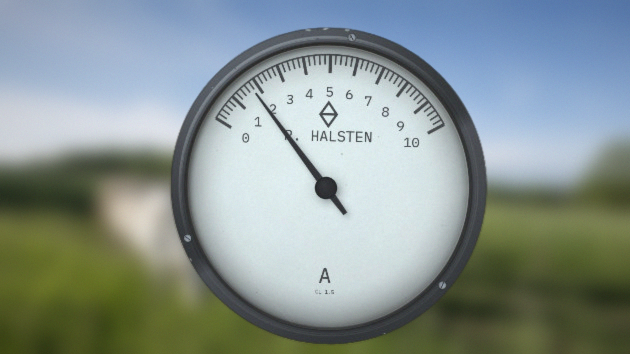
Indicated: 1.8,A
